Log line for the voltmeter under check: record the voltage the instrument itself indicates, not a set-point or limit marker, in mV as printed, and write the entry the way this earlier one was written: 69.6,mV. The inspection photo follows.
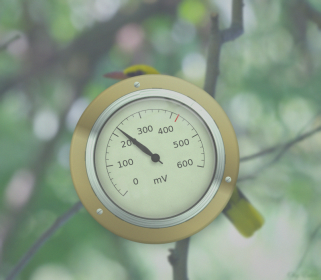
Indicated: 220,mV
